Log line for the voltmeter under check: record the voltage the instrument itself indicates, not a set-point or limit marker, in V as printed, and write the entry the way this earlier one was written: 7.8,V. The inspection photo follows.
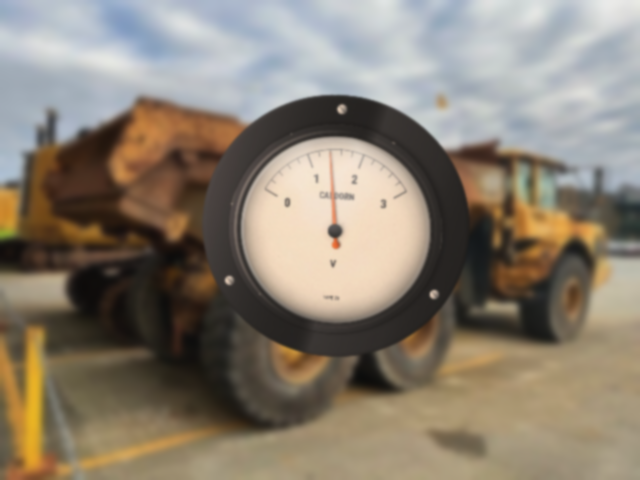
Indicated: 1.4,V
